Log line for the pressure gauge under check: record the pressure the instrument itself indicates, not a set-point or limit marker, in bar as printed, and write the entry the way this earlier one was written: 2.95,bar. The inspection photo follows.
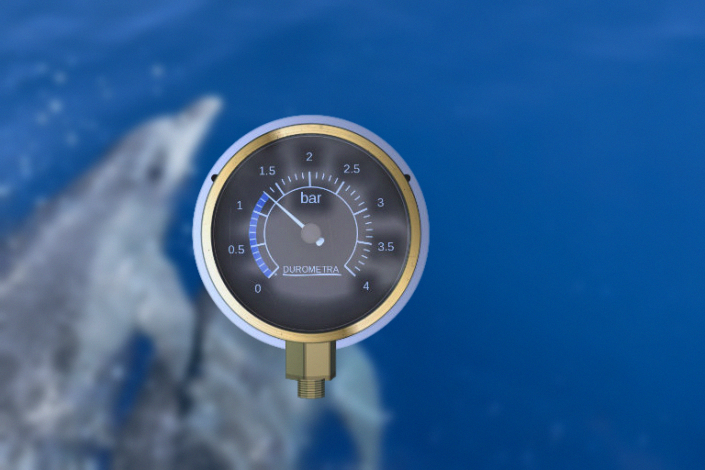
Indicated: 1.3,bar
